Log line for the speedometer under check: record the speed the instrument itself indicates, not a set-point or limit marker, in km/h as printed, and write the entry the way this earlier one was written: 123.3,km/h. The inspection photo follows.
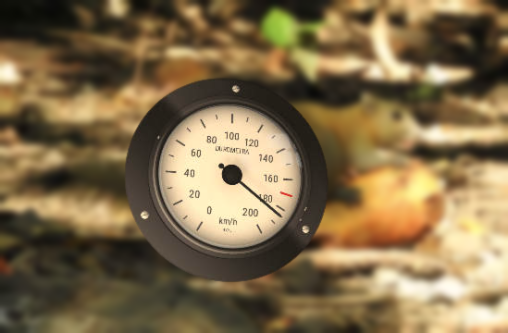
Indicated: 185,km/h
